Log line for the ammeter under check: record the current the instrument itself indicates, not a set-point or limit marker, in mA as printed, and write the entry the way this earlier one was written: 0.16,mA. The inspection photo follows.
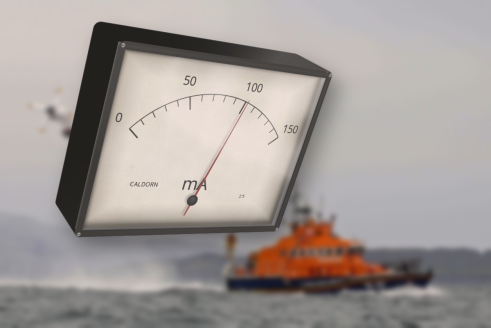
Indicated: 100,mA
